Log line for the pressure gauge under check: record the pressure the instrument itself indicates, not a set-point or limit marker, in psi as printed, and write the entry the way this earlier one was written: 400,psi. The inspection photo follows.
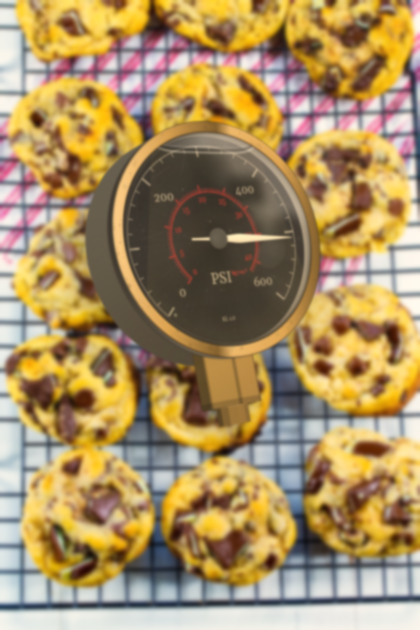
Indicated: 510,psi
